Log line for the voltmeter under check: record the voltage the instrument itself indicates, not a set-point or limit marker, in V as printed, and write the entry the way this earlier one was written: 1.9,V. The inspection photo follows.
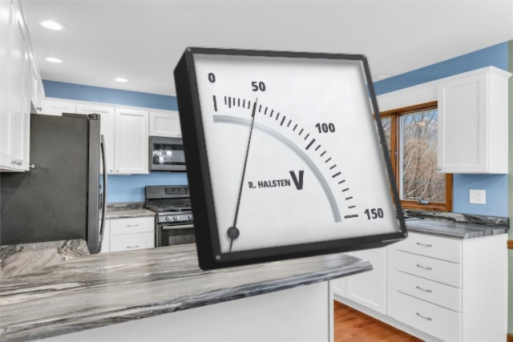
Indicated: 50,V
